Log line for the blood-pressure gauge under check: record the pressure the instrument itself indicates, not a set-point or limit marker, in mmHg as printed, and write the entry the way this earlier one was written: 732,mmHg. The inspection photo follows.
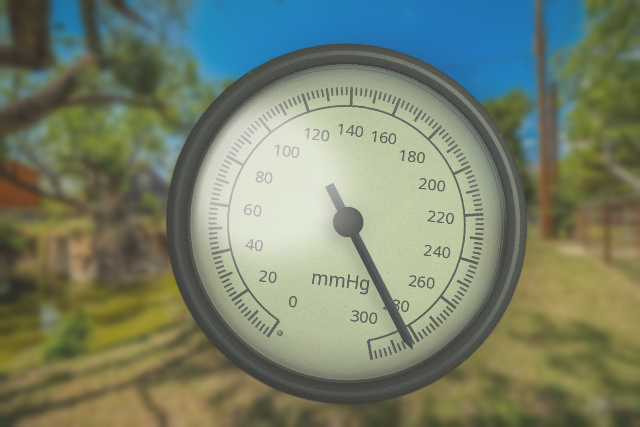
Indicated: 284,mmHg
